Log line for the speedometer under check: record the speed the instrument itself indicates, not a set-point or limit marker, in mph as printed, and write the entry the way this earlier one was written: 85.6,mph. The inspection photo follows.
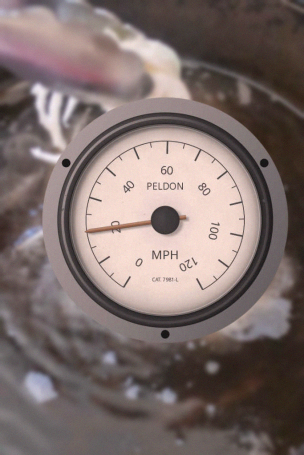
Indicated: 20,mph
